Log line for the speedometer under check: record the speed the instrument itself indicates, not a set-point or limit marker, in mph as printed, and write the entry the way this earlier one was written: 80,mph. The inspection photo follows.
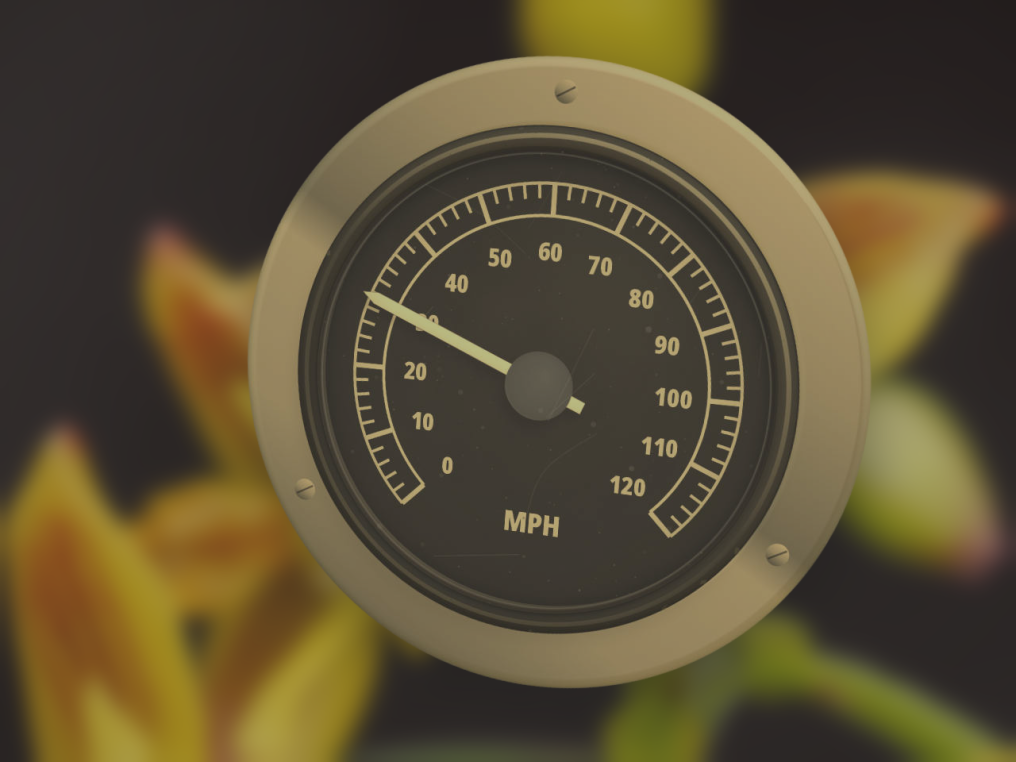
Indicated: 30,mph
